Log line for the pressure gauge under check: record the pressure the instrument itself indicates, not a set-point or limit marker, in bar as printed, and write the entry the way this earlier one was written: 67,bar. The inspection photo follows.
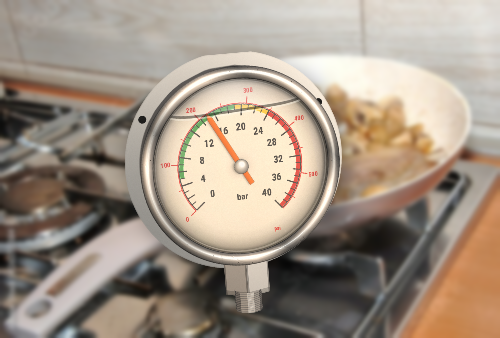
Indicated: 15,bar
